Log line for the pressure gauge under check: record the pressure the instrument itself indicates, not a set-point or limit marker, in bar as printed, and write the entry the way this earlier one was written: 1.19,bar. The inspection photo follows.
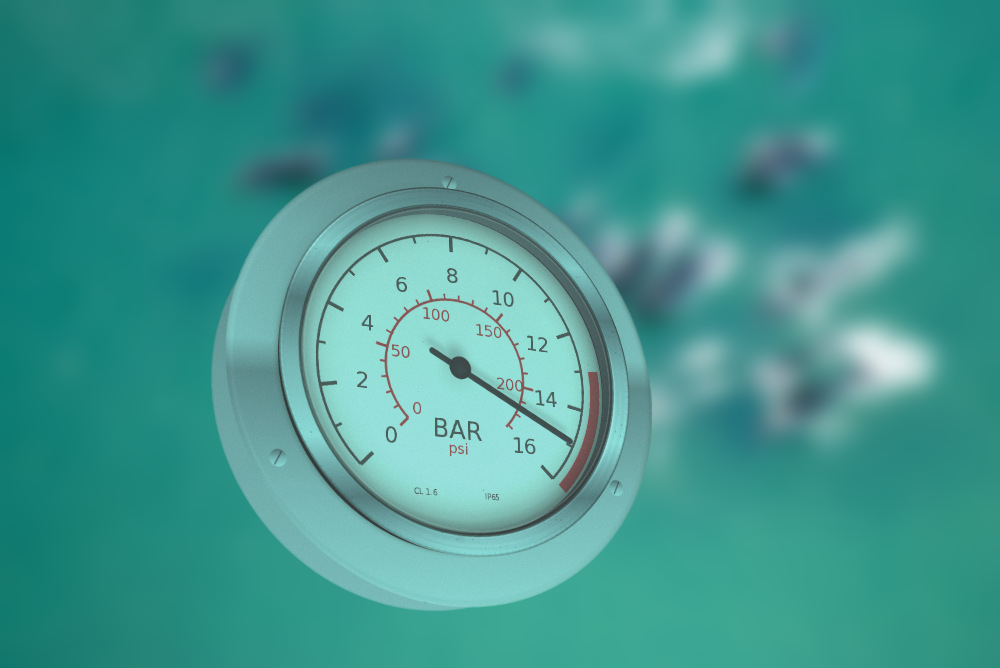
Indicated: 15,bar
